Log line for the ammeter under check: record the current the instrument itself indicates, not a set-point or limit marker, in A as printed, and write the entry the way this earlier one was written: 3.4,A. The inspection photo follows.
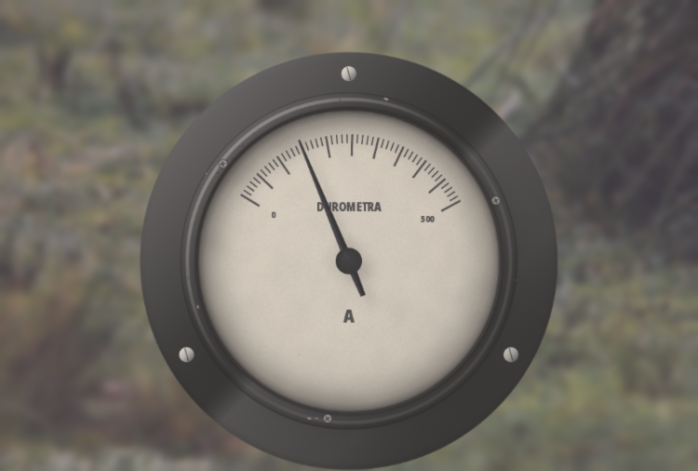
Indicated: 150,A
